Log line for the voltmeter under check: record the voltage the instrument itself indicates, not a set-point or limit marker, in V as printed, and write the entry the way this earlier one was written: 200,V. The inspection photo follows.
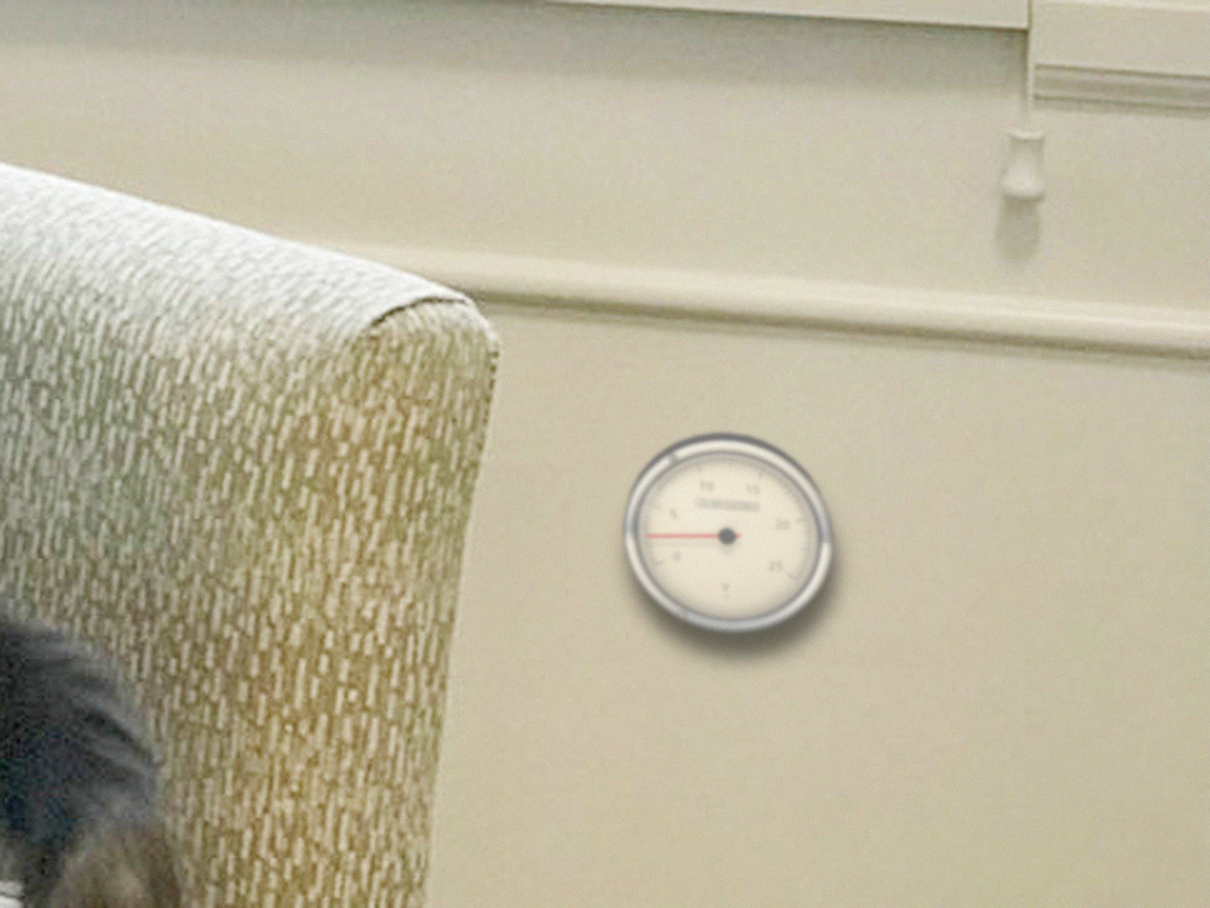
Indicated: 2.5,V
